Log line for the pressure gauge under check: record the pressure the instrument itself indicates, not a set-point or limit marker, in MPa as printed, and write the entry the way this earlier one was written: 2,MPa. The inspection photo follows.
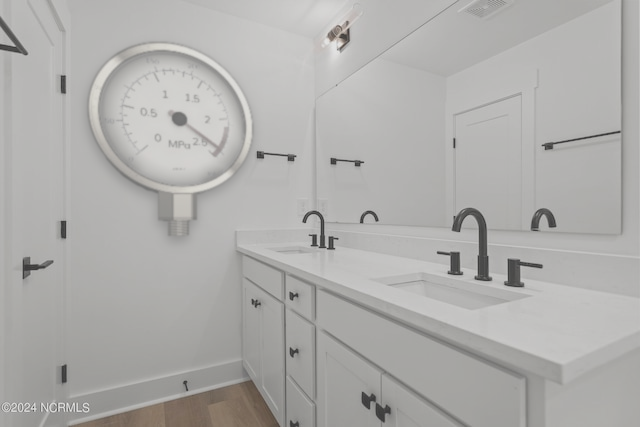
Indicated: 2.4,MPa
